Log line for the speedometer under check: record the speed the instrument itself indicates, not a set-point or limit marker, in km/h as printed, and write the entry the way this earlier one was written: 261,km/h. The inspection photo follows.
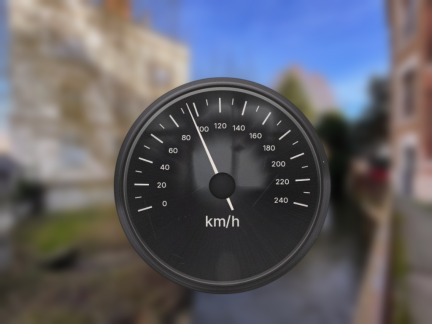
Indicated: 95,km/h
